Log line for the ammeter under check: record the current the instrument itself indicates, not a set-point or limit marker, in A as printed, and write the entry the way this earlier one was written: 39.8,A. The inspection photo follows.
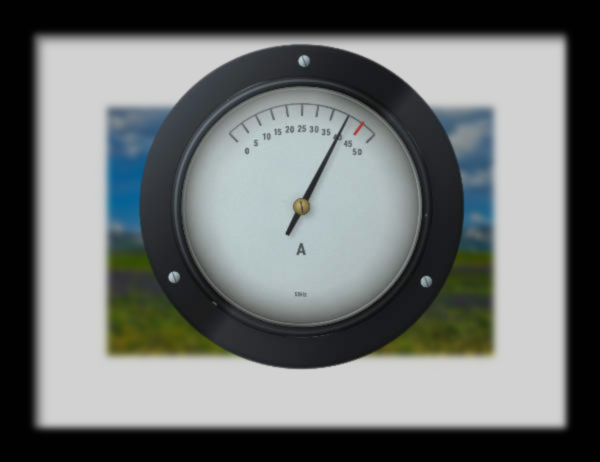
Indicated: 40,A
